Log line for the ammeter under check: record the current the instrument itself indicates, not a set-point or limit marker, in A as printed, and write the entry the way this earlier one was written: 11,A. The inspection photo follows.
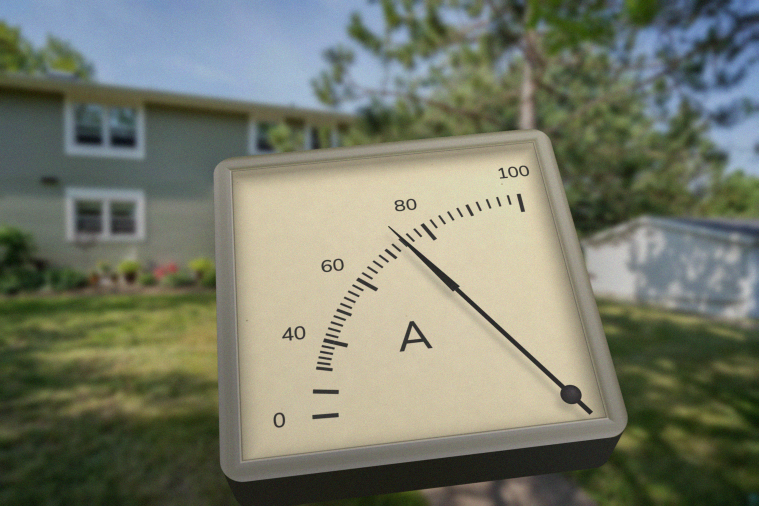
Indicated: 74,A
